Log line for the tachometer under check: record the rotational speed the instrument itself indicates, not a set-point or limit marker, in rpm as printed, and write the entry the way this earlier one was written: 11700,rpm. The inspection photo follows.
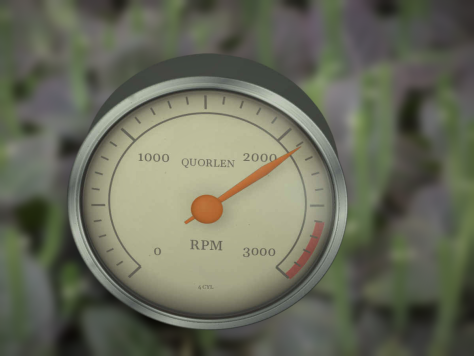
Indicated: 2100,rpm
